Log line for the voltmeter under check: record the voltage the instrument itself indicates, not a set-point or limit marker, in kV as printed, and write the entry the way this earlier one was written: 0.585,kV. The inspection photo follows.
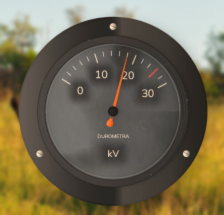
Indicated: 18,kV
